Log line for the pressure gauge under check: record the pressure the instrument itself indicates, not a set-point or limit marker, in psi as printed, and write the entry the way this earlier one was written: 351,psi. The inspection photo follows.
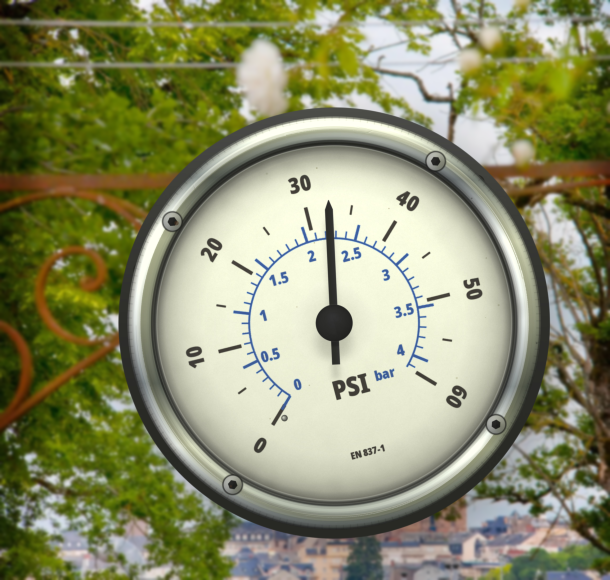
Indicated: 32.5,psi
